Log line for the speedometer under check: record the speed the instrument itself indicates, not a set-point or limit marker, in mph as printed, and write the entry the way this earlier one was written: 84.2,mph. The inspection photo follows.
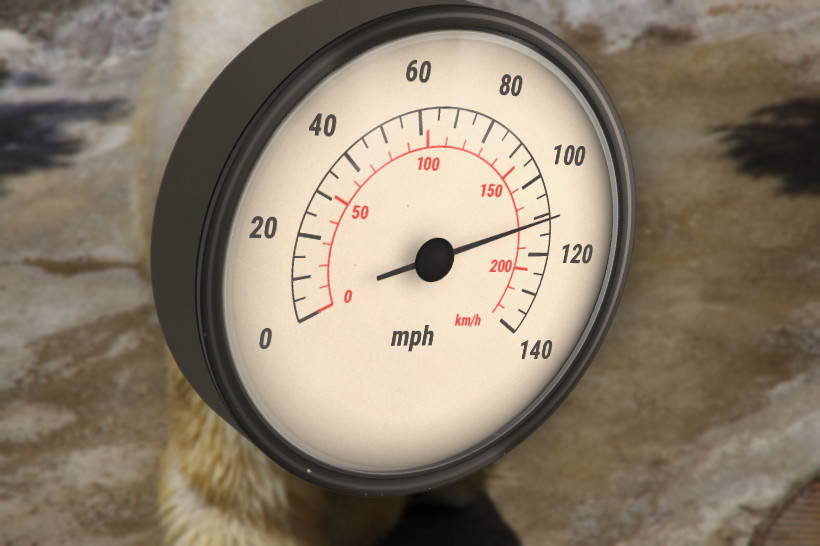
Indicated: 110,mph
